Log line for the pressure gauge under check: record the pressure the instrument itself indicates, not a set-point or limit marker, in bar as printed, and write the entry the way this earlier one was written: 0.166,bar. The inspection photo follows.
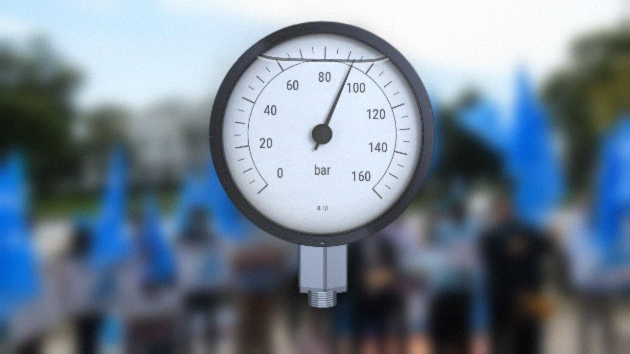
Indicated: 92.5,bar
